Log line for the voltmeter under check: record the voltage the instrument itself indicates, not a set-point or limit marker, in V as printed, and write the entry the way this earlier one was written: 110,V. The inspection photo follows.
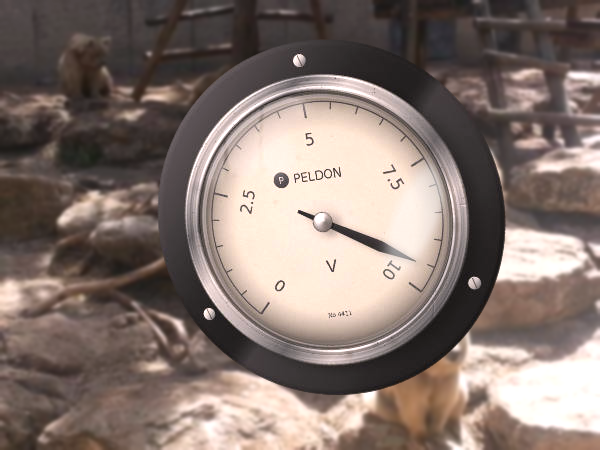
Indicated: 9.5,V
